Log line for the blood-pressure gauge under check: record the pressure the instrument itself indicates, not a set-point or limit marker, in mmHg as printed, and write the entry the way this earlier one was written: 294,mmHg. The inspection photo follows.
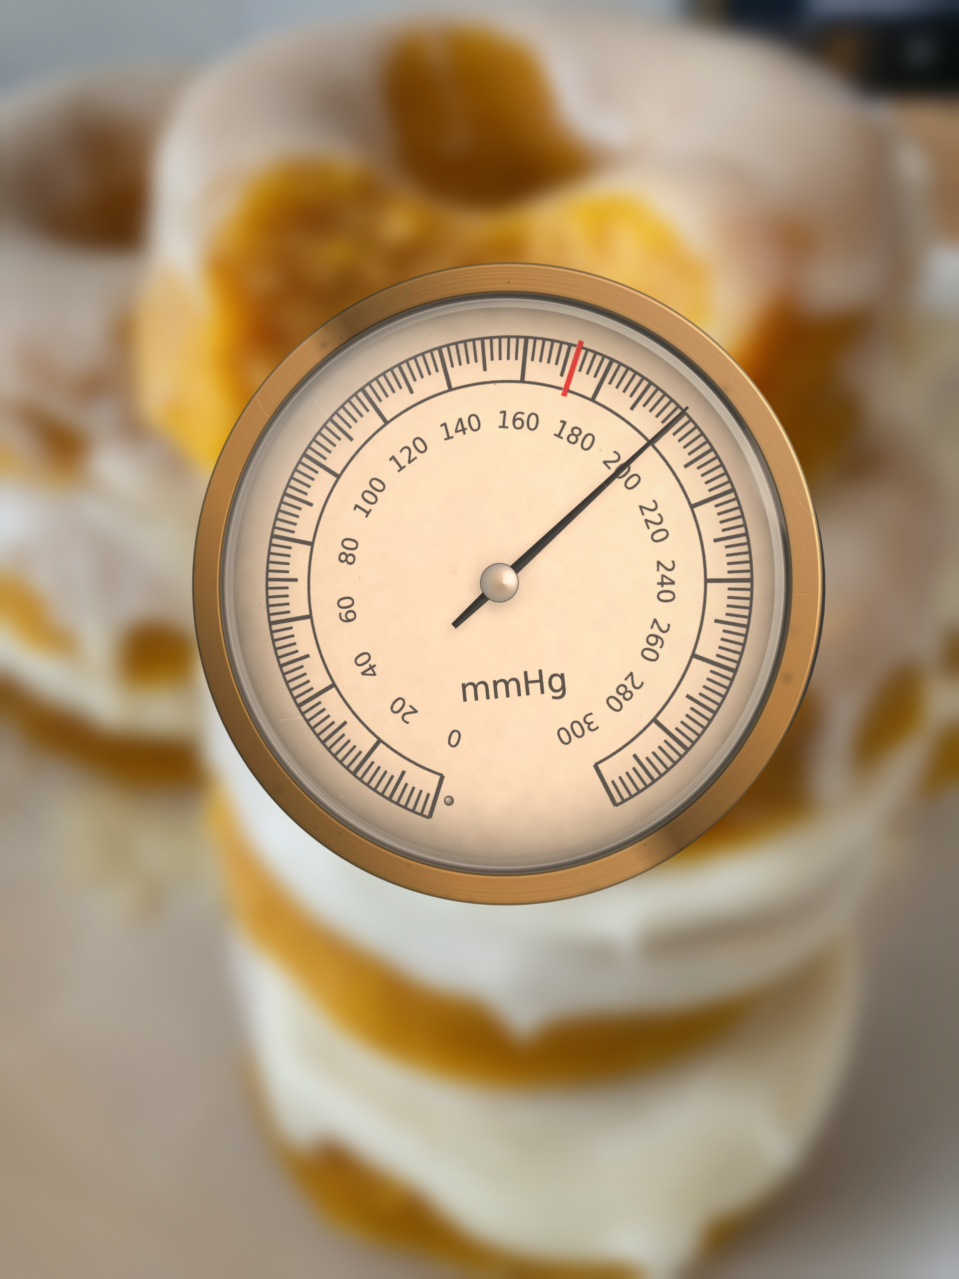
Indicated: 200,mmHg
